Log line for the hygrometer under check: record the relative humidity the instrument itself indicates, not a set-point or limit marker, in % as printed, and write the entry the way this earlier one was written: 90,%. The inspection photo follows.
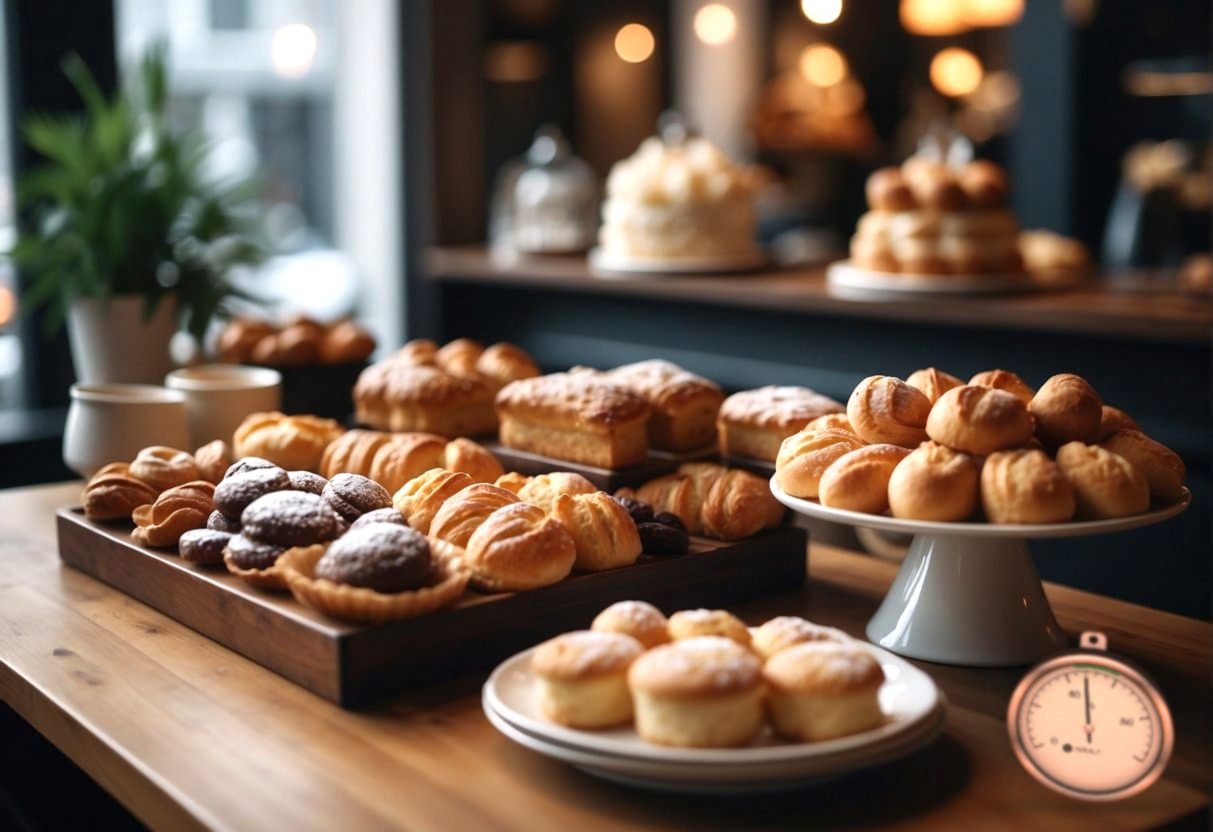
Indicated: 48,%
